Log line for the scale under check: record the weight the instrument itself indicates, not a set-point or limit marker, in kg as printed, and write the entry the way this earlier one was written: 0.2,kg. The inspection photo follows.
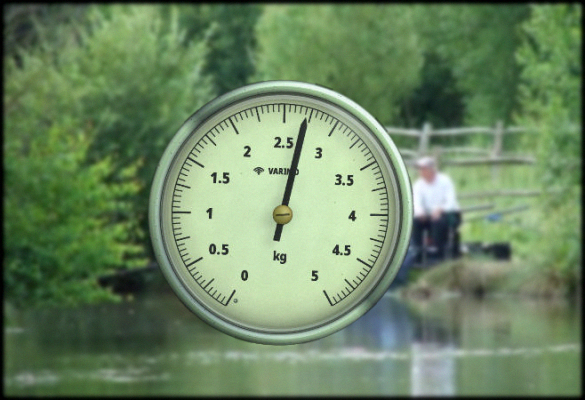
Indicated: 2.7,kg
